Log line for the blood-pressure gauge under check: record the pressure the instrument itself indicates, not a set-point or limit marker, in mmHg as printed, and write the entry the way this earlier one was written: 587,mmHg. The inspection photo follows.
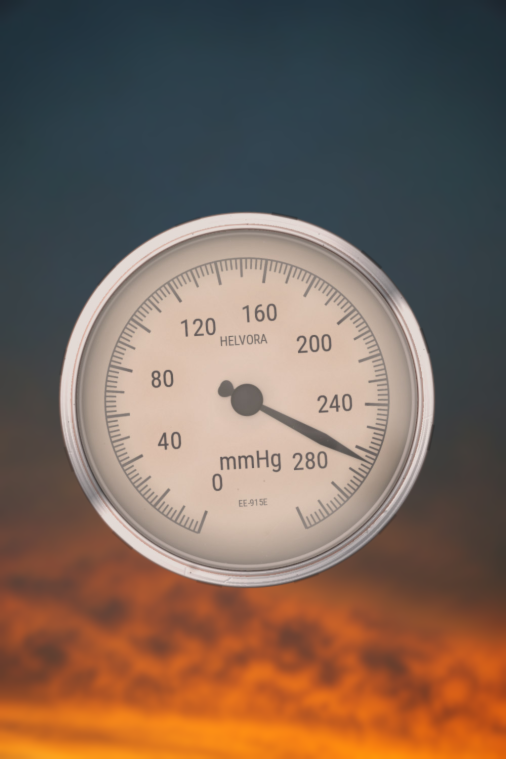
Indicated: 264,mmHg
